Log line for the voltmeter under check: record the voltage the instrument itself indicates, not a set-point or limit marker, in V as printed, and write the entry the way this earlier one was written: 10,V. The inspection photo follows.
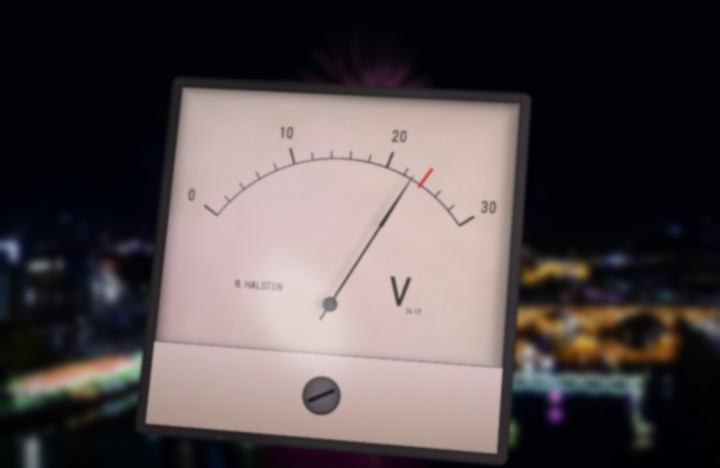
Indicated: 23,V
